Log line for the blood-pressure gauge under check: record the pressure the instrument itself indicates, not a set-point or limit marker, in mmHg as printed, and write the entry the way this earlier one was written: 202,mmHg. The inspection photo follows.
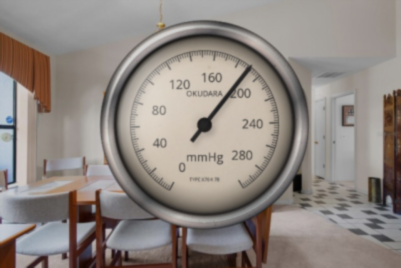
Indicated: 190,mmHg
